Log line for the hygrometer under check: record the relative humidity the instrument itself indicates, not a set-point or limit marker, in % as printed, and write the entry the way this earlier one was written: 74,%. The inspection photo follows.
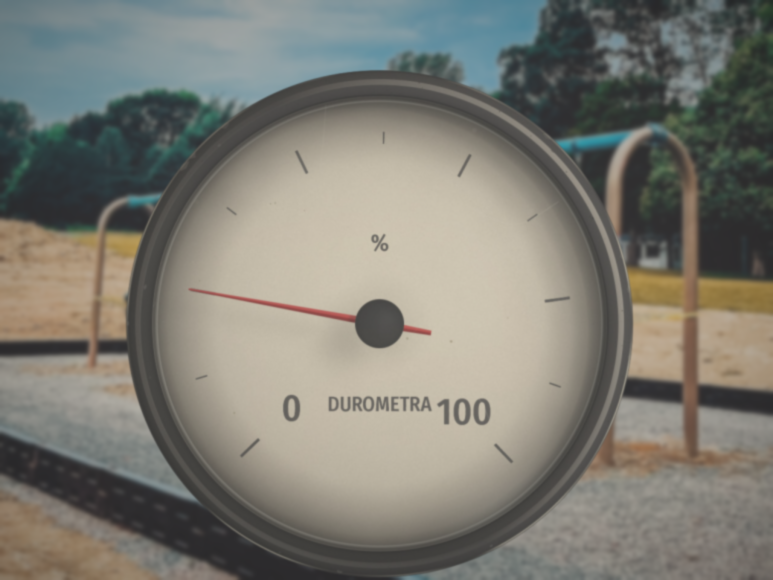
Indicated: 20,%
